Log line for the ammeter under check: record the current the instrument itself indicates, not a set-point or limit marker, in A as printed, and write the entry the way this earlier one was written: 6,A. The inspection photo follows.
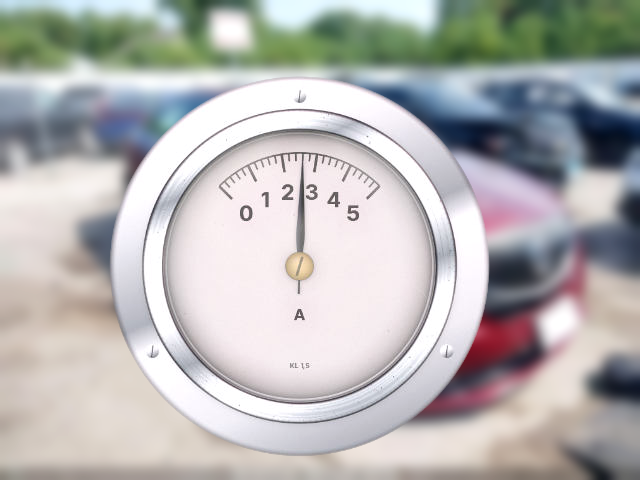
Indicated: 2.6,A
